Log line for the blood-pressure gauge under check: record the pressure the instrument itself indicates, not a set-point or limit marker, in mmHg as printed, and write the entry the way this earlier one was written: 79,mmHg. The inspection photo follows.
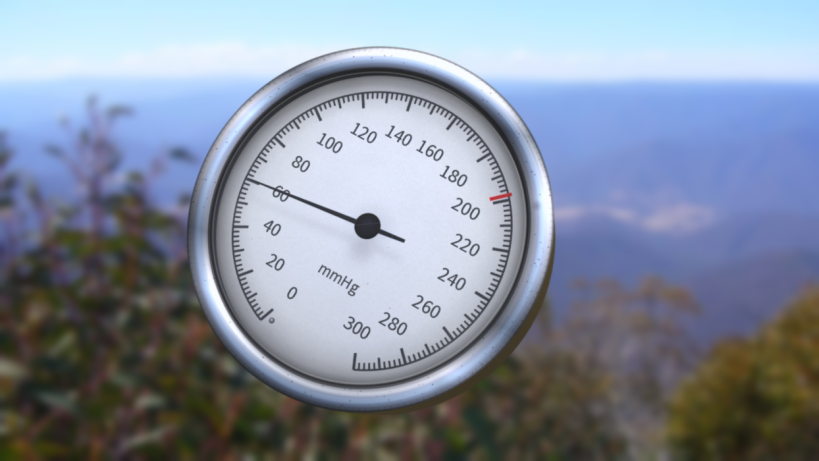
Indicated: 60,mmHg
